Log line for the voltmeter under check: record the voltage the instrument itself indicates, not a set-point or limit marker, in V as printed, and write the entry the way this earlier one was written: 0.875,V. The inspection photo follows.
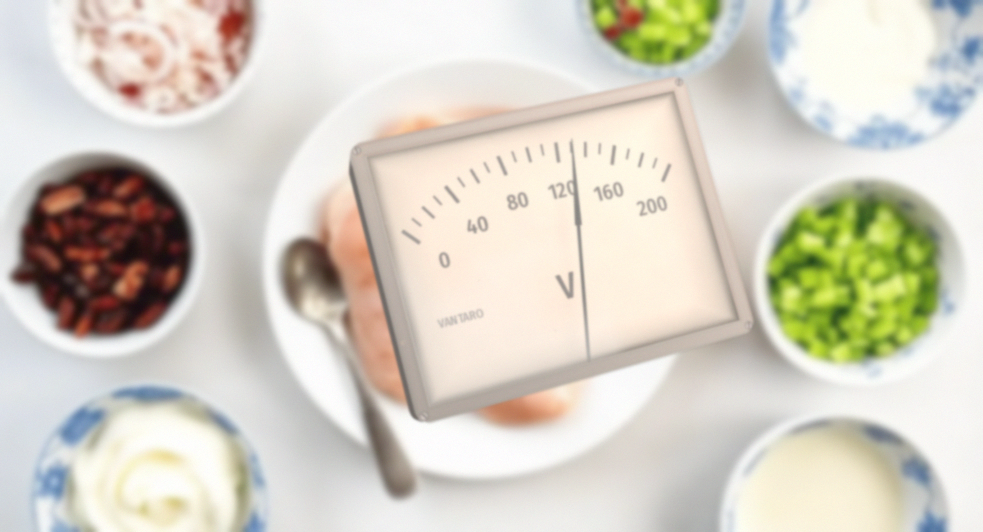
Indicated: 130,V
